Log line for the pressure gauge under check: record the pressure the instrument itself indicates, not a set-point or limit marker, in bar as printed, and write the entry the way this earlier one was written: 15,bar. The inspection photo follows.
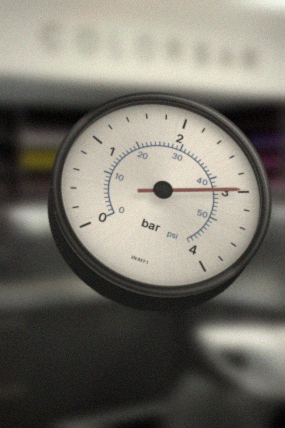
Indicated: 3,bar
